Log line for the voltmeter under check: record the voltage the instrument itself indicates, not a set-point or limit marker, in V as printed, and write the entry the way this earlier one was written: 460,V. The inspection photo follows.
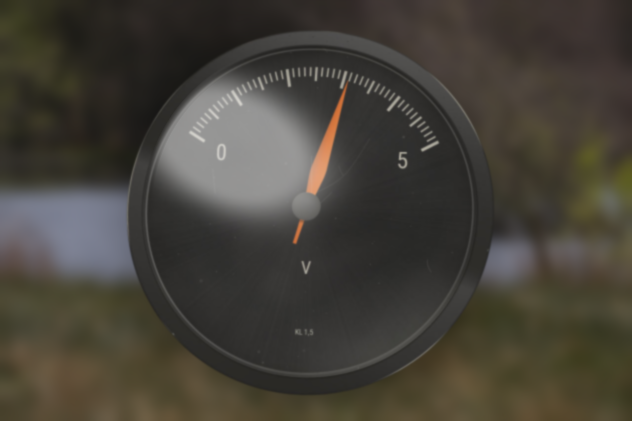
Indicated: 3.1,V
